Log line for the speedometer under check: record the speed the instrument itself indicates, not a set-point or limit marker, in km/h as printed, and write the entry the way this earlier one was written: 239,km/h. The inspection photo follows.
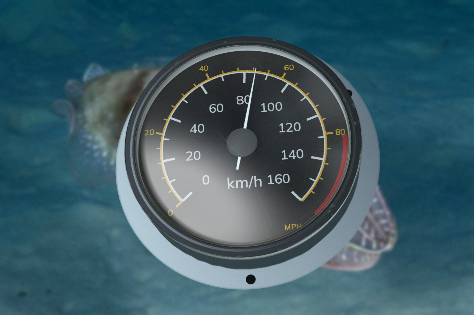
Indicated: 85,km/h
